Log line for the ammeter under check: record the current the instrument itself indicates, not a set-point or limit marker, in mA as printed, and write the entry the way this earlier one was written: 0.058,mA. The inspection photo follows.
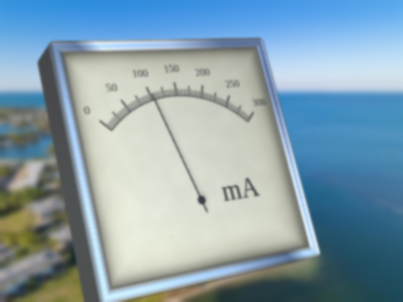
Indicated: 100,mA
